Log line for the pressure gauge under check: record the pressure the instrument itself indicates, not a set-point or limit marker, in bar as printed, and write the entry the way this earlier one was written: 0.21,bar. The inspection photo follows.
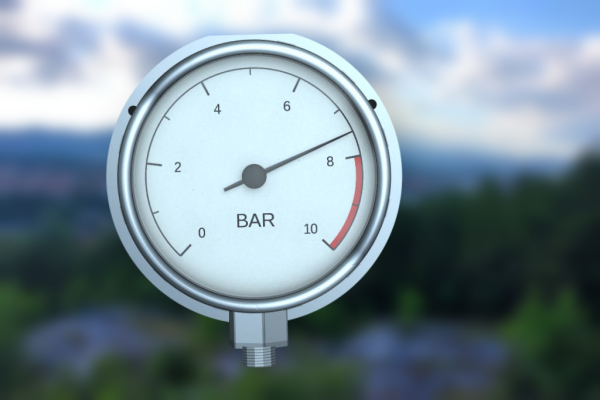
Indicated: 7.5,bar
